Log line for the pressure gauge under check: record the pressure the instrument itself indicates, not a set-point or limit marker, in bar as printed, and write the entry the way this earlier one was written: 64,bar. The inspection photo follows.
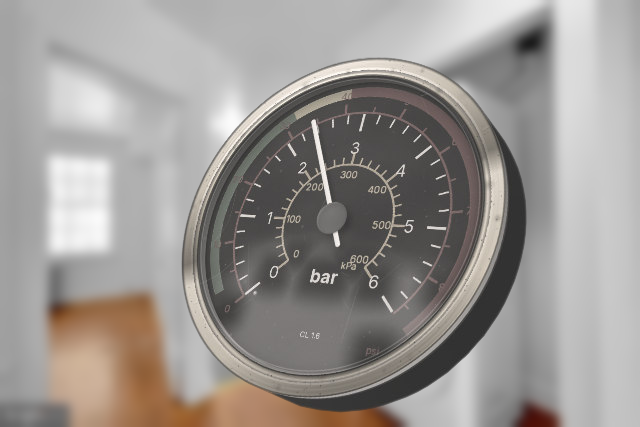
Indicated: 2.4,bar
